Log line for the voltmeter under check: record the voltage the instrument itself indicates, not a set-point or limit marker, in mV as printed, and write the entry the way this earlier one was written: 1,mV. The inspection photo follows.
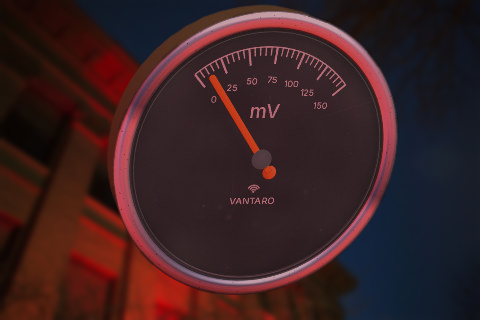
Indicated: 10,mV
